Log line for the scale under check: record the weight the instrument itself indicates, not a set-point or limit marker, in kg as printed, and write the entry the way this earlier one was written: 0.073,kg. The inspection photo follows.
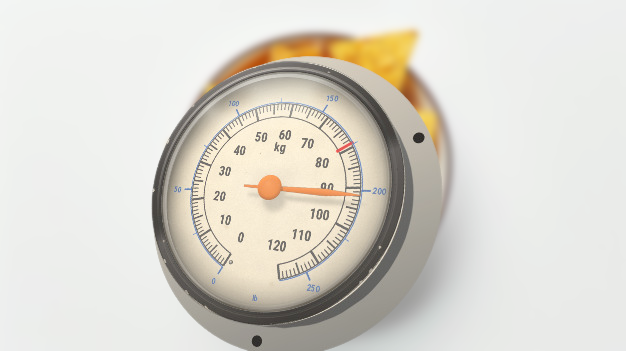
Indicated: 92,kg
